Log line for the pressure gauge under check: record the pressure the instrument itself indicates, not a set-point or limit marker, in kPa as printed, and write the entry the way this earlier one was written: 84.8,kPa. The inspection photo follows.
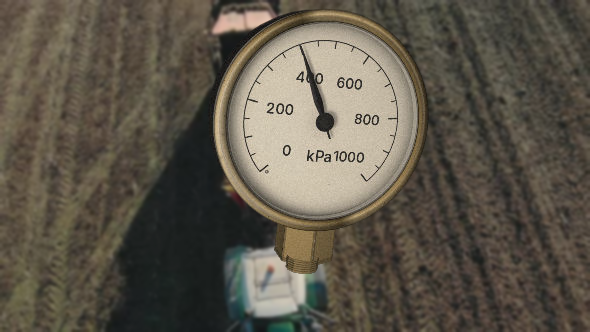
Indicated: 400,kPa
